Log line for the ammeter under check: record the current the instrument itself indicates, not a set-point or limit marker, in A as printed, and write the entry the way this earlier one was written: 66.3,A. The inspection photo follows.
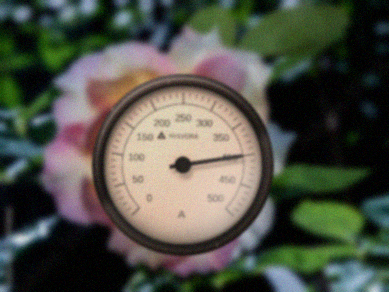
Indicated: 400,A
